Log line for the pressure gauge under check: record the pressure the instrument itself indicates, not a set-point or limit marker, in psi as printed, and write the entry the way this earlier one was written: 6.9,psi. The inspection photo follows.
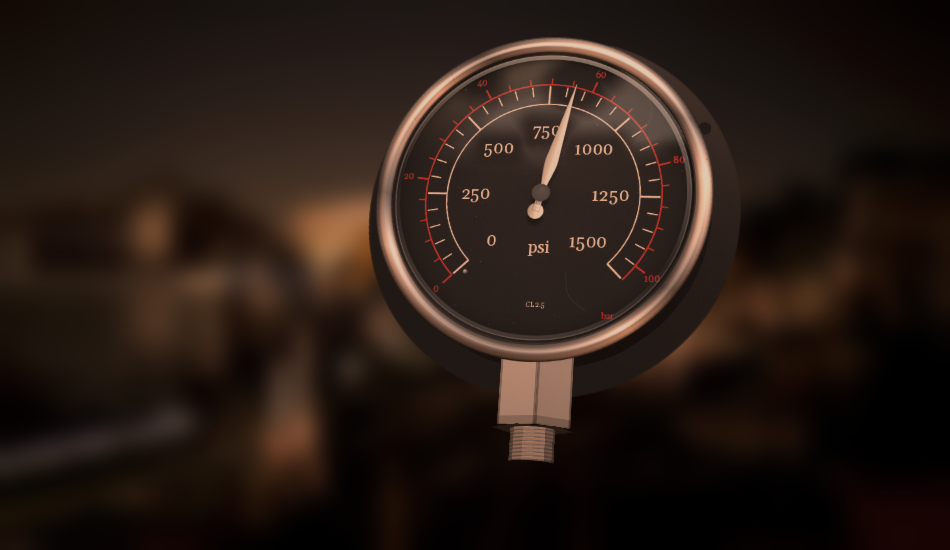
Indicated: 825,psi
